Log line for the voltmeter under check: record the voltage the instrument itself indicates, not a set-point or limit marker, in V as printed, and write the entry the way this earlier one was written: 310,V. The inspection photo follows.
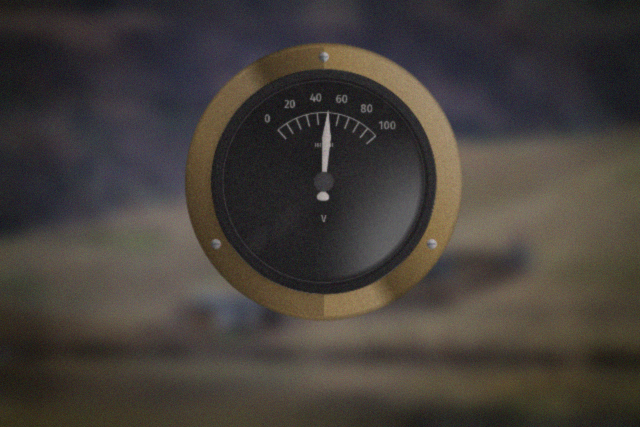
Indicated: 50,V
